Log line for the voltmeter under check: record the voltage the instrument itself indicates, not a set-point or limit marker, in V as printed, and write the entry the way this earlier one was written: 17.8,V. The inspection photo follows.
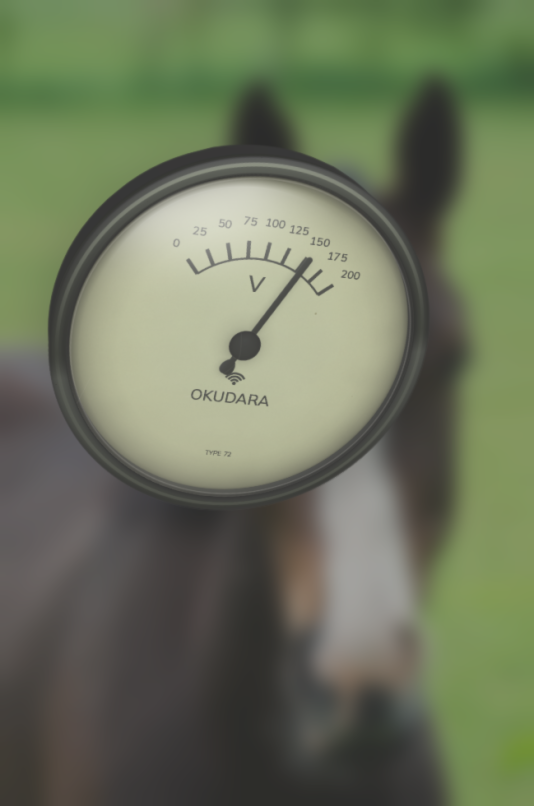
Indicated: 150,V
